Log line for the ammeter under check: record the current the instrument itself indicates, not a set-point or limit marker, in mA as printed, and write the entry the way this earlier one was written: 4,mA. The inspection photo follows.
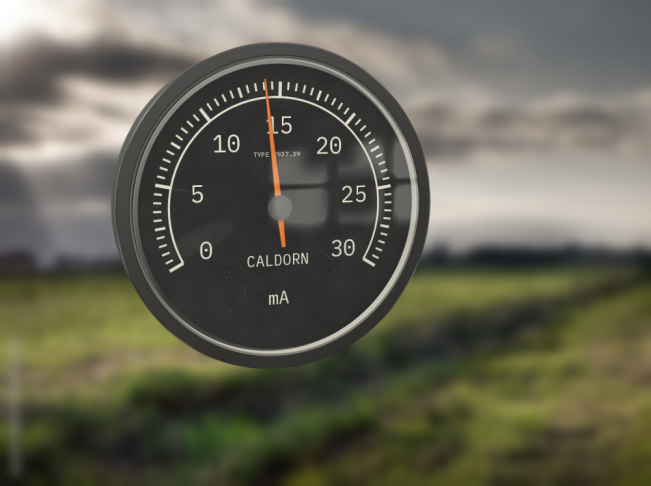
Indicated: 14,mA
